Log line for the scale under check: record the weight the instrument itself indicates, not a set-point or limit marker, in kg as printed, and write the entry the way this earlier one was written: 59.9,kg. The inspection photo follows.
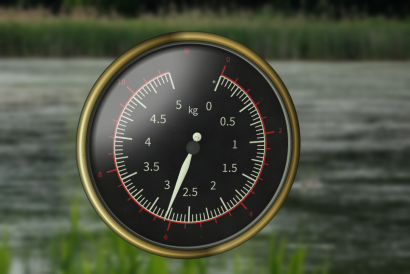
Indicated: 2.8,kg
